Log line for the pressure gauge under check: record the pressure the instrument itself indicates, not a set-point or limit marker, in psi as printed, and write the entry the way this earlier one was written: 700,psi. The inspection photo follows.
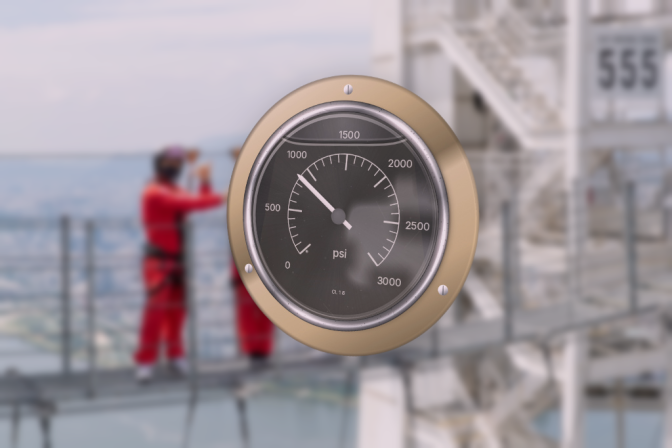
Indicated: 900,psi
